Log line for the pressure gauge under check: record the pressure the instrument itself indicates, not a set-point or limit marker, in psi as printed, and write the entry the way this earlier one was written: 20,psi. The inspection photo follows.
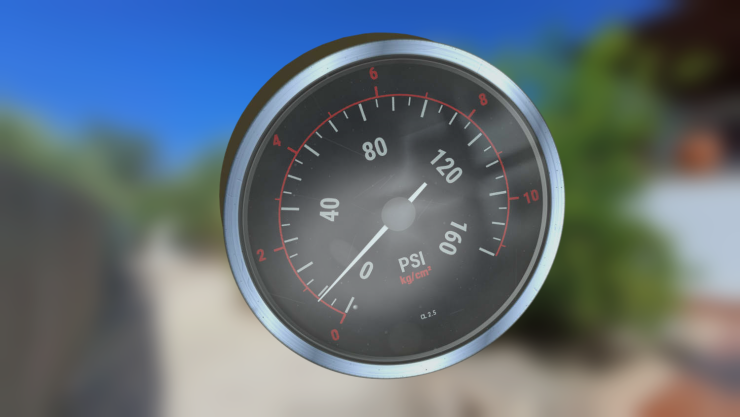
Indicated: 10,psi
